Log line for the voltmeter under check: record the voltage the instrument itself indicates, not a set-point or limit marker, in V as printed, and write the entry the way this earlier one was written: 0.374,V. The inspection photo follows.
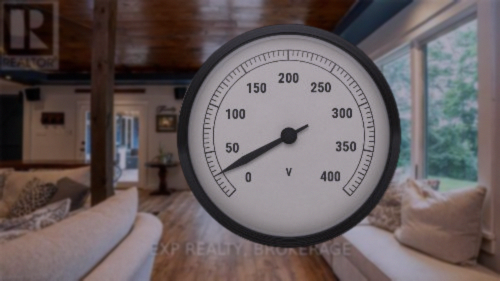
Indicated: 25,V
